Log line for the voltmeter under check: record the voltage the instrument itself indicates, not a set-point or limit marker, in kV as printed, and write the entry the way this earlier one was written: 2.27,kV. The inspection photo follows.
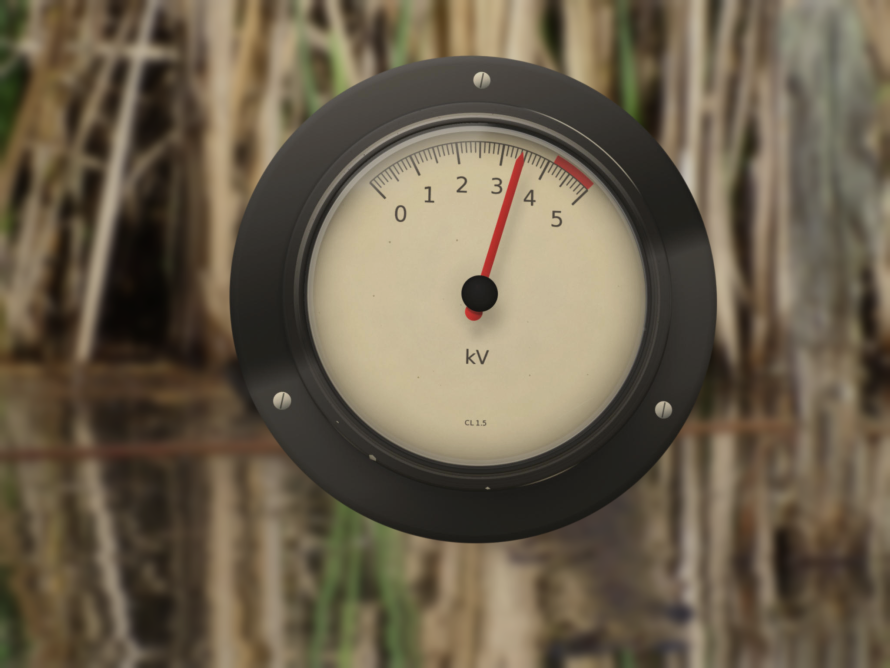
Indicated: 3.4,kV
